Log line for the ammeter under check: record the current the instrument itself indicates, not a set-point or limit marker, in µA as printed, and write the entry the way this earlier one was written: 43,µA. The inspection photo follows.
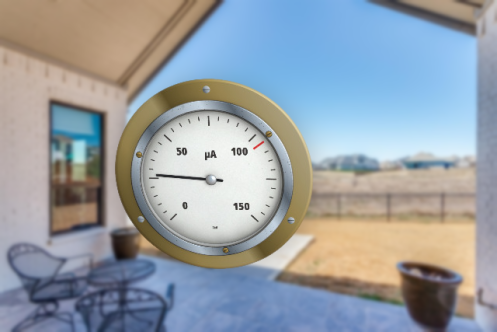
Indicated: 27.5,µA
